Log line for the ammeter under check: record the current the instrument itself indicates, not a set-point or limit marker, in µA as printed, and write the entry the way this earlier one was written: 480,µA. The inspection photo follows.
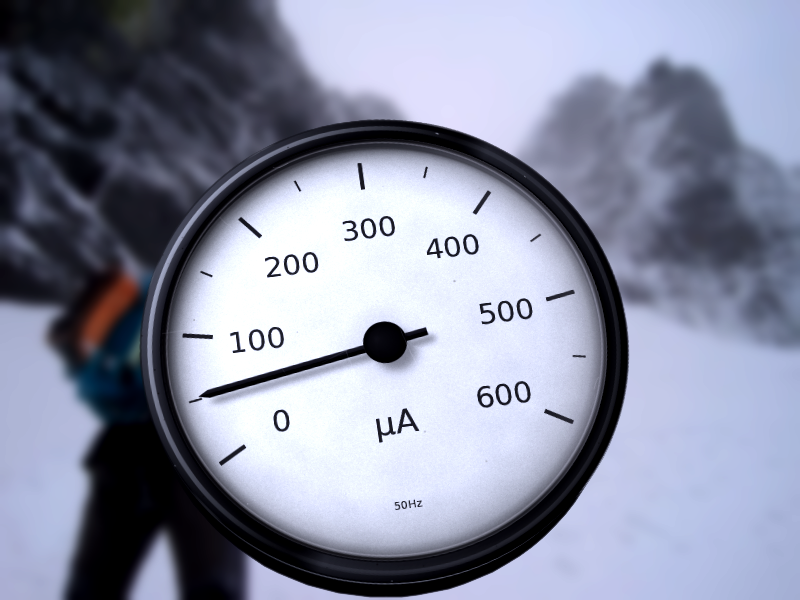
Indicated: 50,µA
